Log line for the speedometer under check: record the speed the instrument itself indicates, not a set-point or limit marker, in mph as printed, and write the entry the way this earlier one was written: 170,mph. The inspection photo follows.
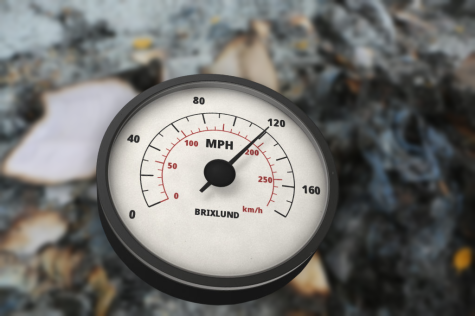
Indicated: 120,mph
